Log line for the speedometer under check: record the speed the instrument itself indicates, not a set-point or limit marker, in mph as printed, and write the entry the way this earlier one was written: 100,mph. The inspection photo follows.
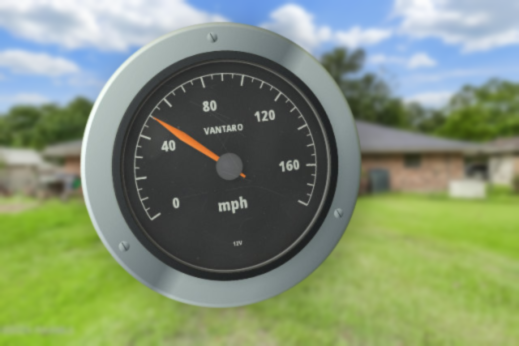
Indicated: 50,mph
